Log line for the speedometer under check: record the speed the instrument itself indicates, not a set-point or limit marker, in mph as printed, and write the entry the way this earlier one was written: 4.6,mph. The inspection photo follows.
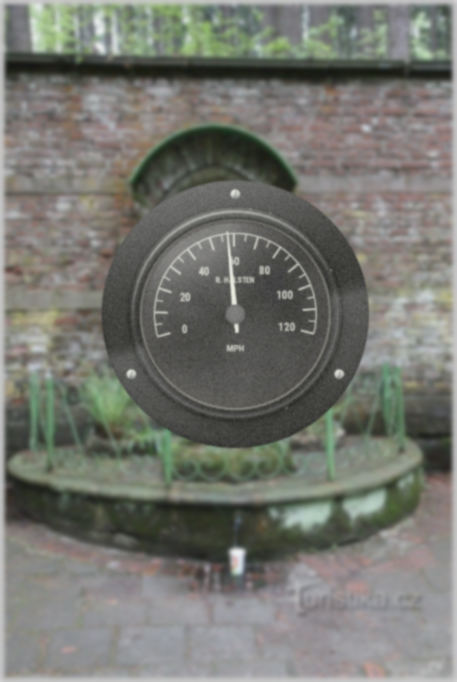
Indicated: 57.5,mph
